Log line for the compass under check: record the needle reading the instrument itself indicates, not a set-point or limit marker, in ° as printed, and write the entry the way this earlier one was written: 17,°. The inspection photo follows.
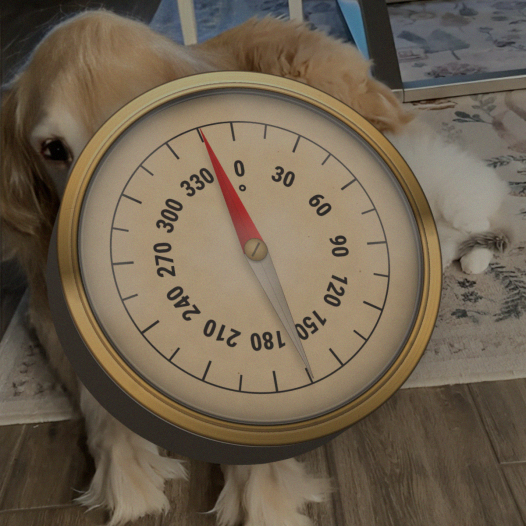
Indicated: 345,°
